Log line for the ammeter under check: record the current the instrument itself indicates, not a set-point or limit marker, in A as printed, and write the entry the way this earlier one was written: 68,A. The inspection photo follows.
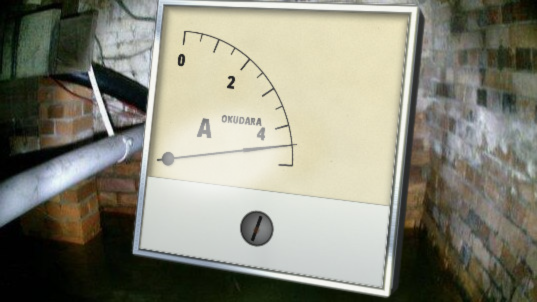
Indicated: 4.5,A
